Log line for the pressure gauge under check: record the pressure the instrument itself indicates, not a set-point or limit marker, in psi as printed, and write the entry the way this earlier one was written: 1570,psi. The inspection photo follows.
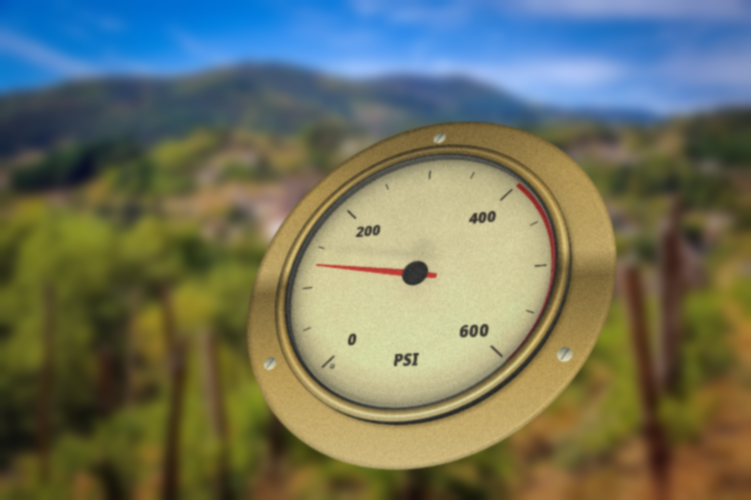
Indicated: 125,psi
